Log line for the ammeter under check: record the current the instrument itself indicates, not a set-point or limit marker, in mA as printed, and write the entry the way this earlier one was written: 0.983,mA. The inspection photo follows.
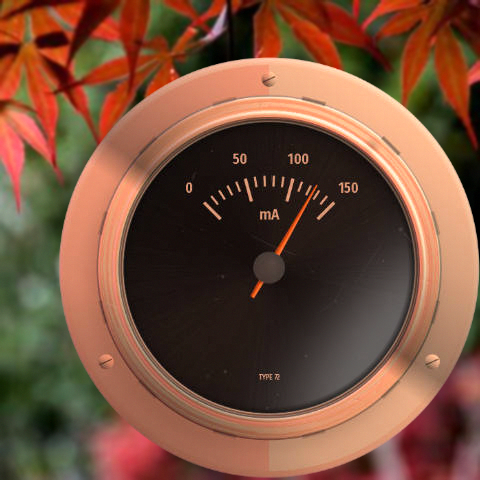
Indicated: 125,mA
